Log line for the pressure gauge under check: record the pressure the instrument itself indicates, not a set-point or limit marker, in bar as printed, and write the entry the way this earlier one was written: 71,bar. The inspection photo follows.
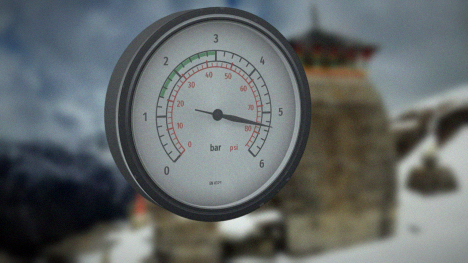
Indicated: 5.3,bar
